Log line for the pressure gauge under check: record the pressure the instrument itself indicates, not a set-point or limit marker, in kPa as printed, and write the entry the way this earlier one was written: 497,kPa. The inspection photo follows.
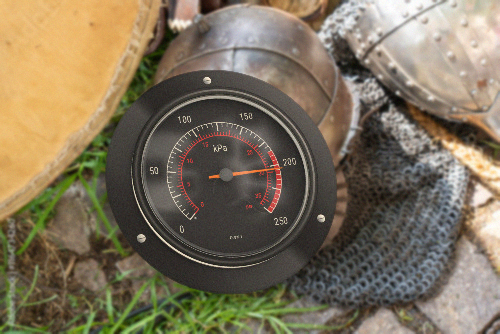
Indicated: 205,kPa
